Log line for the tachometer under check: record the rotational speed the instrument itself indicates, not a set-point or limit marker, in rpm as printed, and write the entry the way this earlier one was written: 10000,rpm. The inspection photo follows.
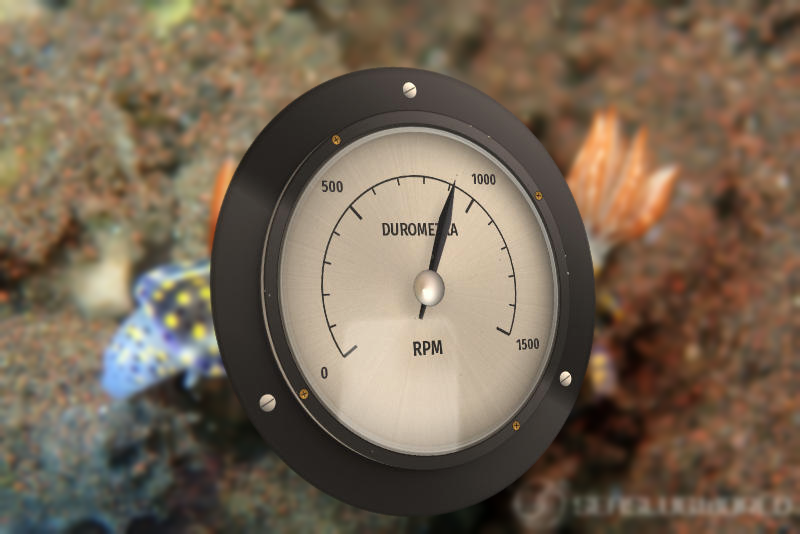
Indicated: 900,rpm
